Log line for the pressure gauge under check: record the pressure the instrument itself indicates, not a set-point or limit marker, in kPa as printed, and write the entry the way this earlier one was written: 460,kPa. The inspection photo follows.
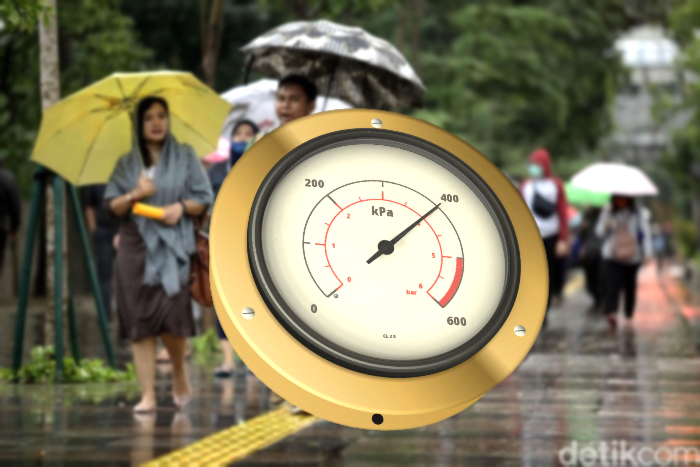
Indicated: 400,kPa
